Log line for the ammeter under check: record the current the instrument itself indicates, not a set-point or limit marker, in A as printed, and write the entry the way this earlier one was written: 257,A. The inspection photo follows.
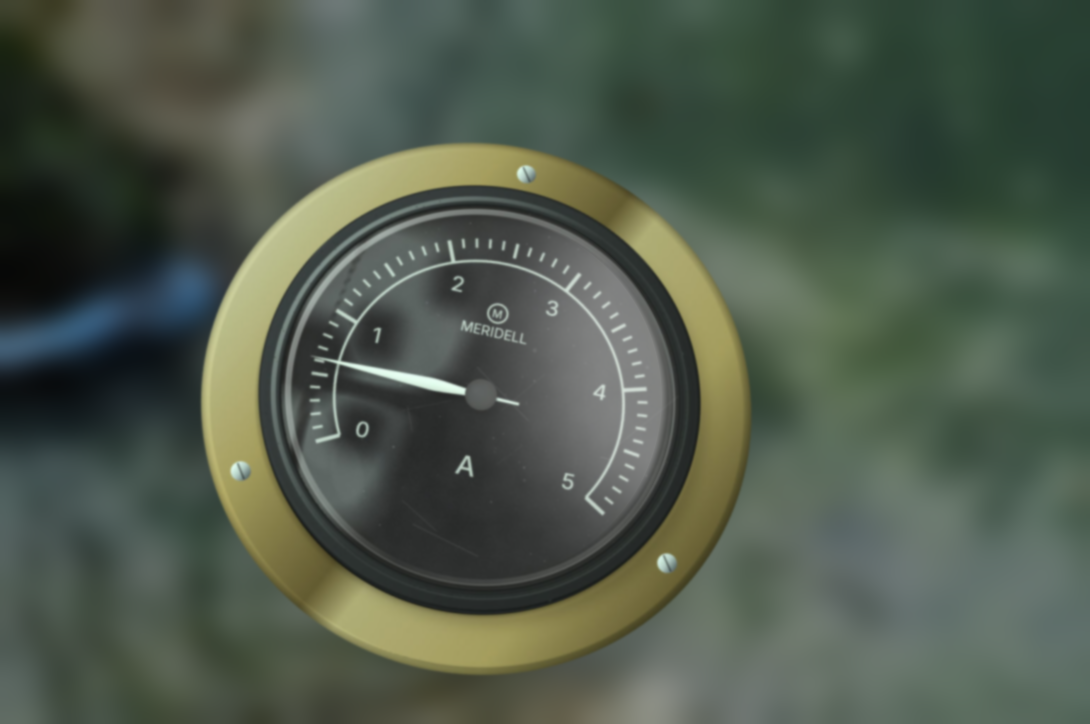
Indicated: 0.6,A
